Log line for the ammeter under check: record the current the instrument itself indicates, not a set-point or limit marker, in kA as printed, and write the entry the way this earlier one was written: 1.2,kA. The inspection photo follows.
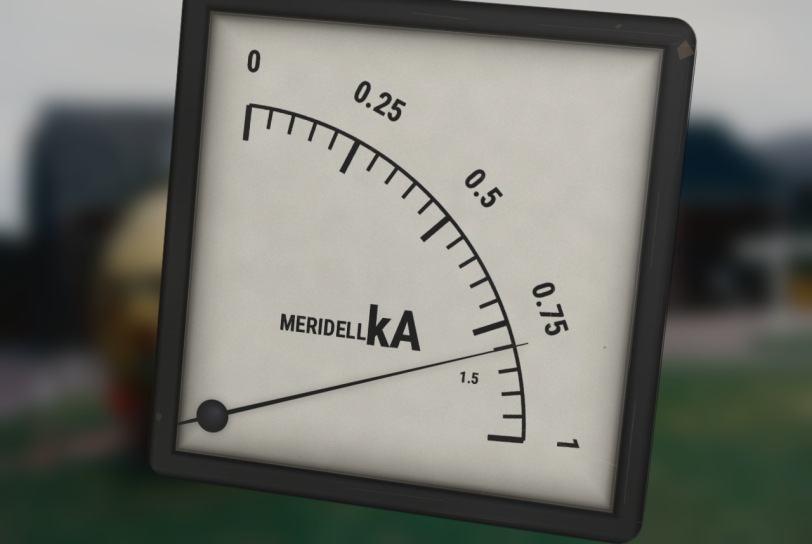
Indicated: 0.8,kA
